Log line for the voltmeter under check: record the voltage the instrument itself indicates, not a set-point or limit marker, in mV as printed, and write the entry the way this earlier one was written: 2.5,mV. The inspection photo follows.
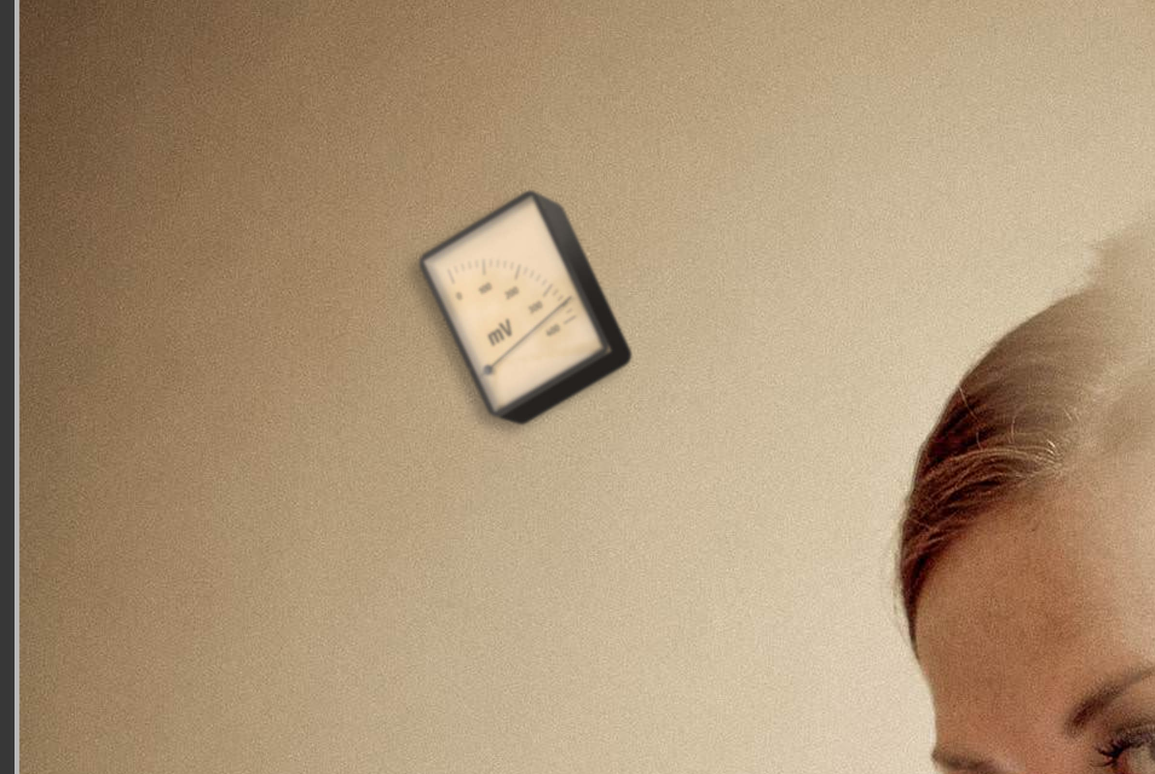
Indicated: 360,mV
